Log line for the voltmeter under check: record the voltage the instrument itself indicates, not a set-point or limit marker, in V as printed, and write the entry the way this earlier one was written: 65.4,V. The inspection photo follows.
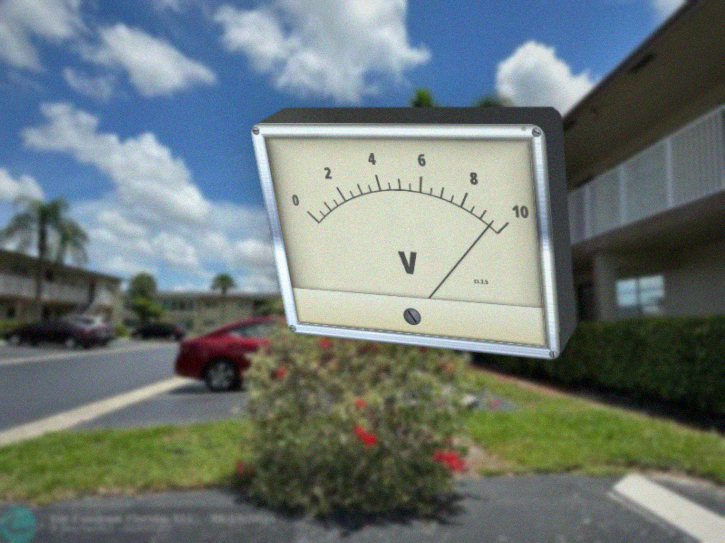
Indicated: 9.5,V
